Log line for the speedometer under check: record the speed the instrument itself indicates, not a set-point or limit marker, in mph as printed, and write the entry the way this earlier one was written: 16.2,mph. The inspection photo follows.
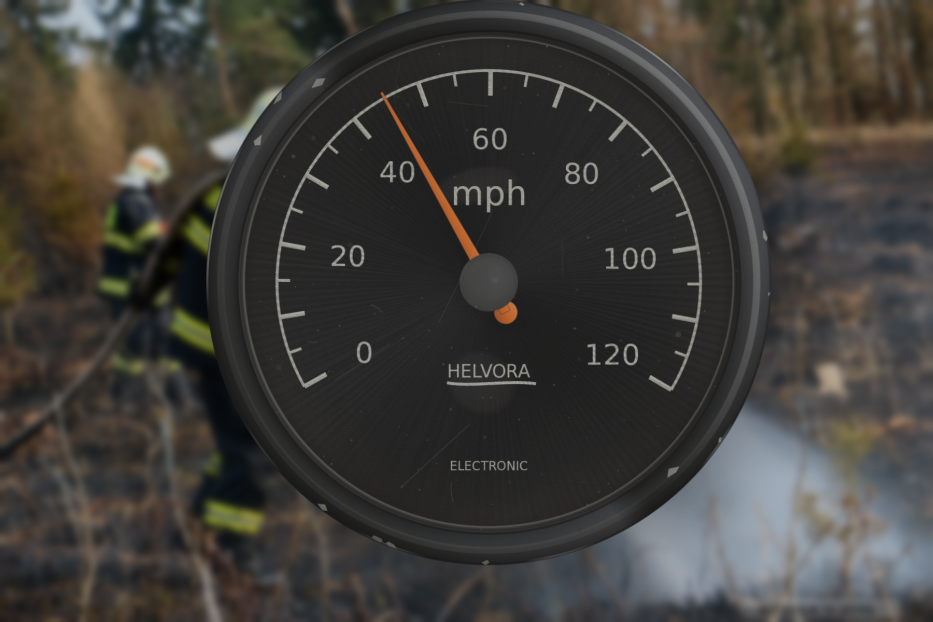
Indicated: 45,mph
